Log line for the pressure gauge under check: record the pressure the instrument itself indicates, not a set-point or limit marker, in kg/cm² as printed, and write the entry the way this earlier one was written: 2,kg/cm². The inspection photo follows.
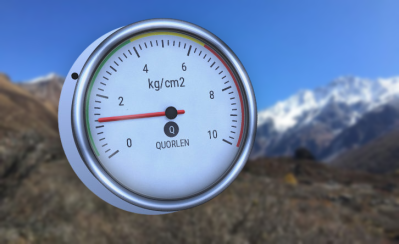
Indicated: 1.2,kg/cm²
